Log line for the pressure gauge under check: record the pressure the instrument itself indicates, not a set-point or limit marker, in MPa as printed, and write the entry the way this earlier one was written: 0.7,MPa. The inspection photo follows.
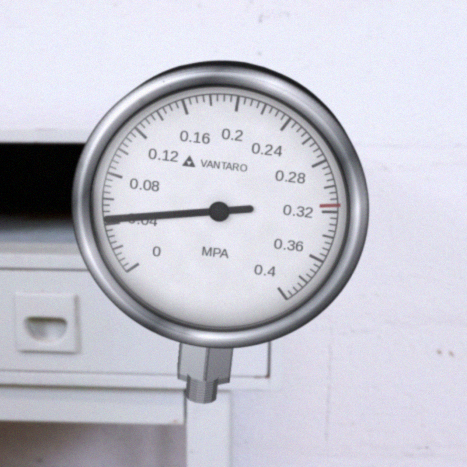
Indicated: 0.045,MPa
